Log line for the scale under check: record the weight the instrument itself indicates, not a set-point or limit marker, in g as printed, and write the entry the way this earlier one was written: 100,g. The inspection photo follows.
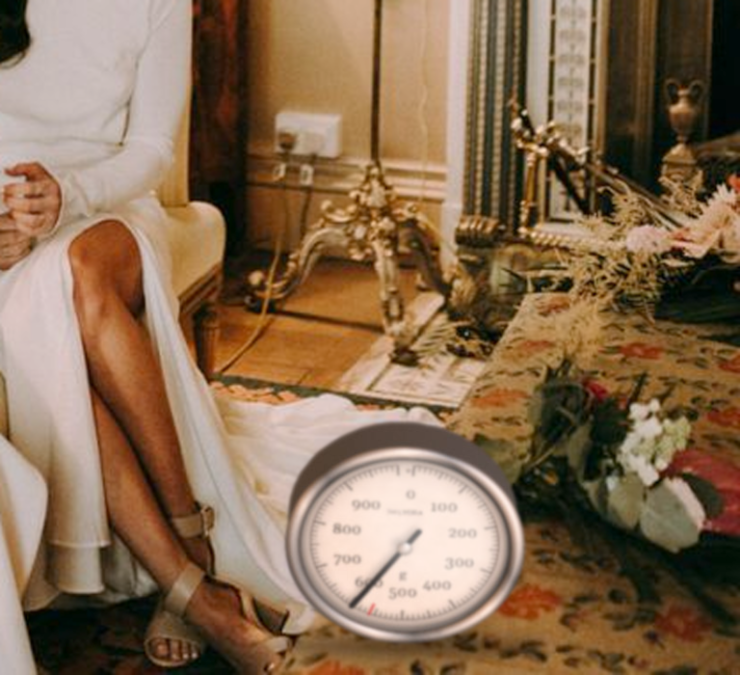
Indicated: 600,g
